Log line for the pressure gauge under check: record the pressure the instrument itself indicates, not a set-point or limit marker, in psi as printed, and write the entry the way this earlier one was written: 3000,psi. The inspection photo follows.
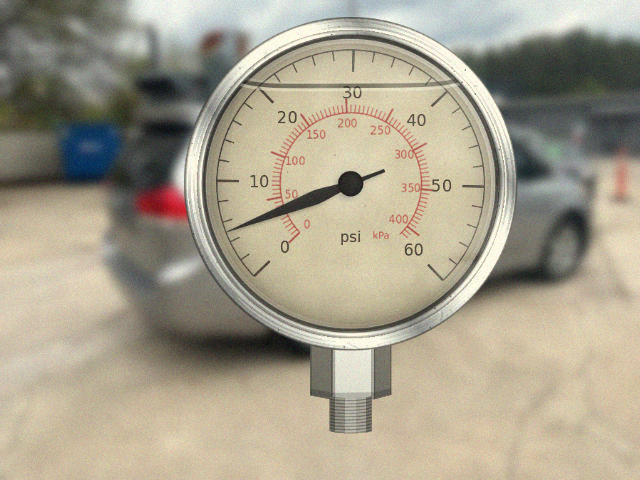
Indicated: 5,psi
